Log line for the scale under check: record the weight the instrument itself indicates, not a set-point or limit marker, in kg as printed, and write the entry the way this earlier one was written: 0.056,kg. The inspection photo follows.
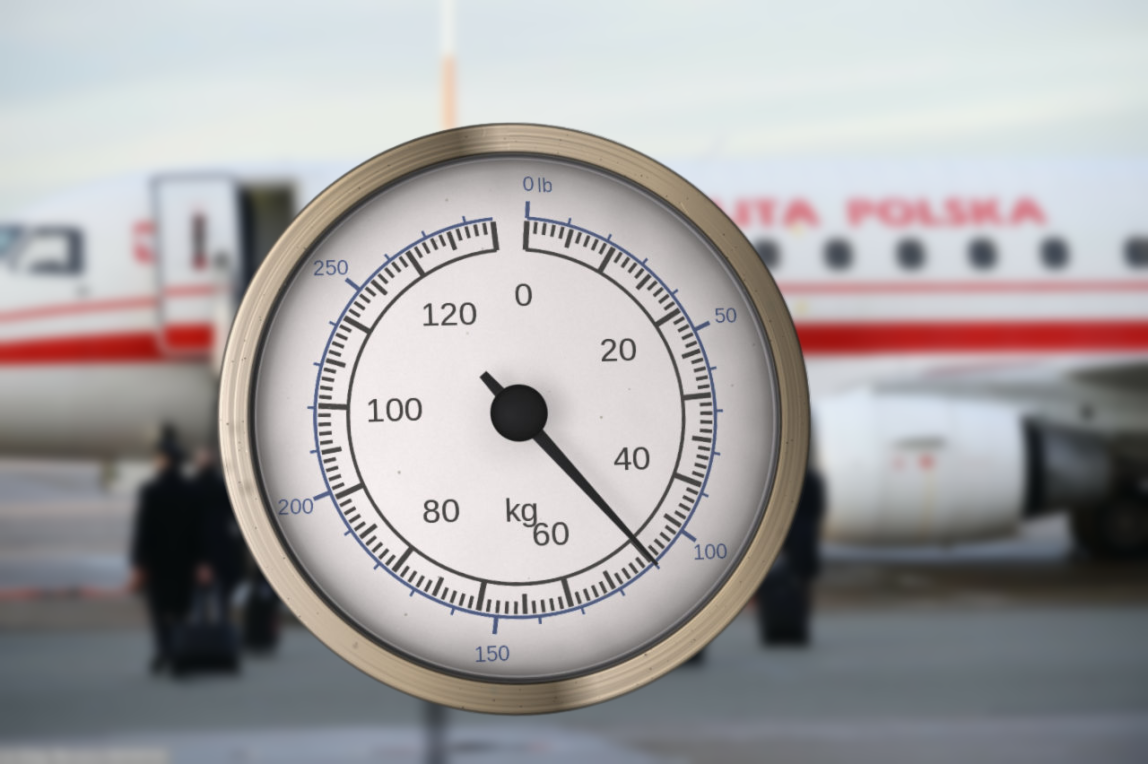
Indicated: 50,kg
